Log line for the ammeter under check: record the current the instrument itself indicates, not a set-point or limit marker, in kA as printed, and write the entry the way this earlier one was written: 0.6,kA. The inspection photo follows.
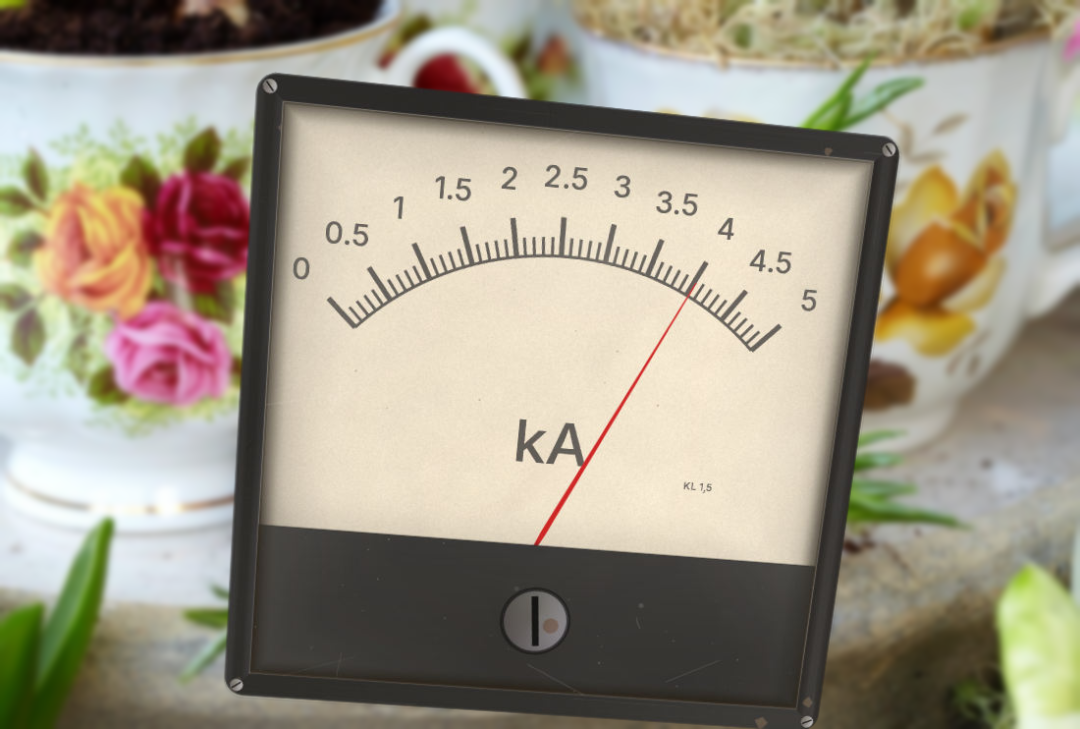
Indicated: 4,kA
